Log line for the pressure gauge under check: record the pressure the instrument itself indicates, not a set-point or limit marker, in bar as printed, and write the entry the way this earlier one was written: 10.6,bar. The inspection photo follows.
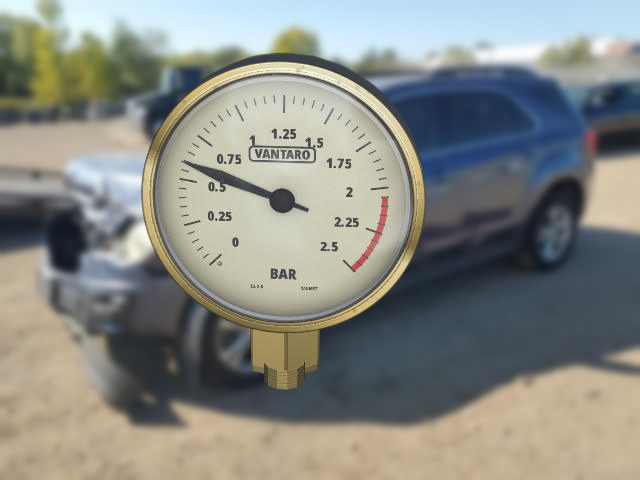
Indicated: 0.6,bar
